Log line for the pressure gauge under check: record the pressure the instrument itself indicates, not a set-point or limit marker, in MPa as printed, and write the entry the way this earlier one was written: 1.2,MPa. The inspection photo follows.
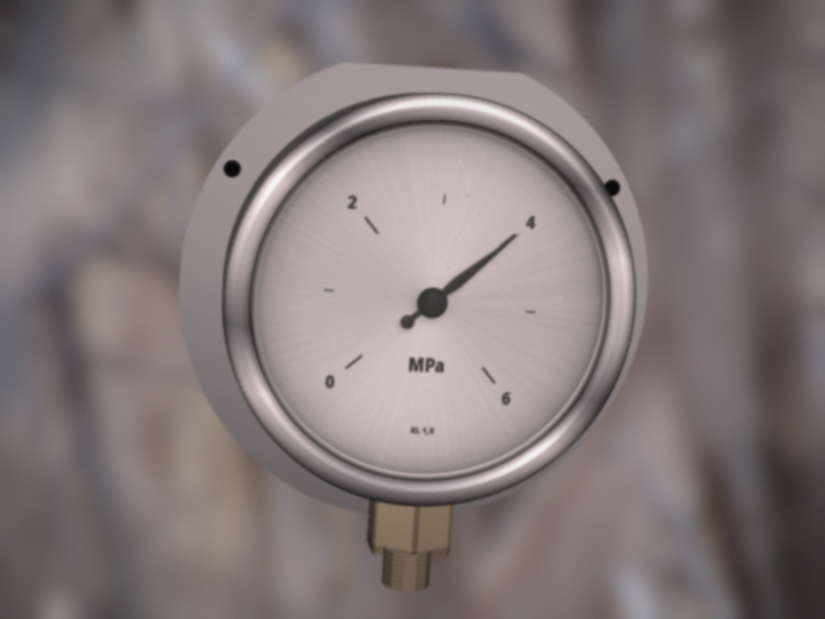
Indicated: 4,MPa
